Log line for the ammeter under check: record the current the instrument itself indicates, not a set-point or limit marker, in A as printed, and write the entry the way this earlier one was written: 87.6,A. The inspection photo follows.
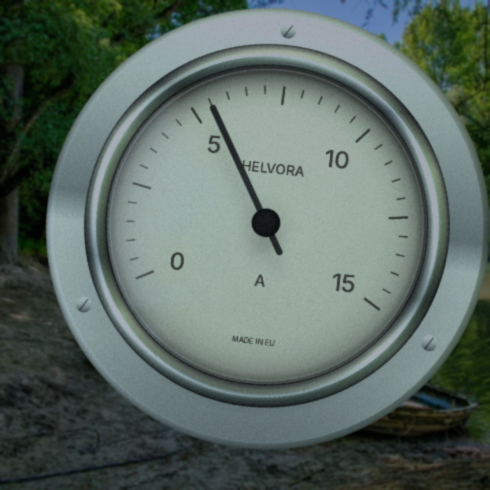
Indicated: 5.5,A
